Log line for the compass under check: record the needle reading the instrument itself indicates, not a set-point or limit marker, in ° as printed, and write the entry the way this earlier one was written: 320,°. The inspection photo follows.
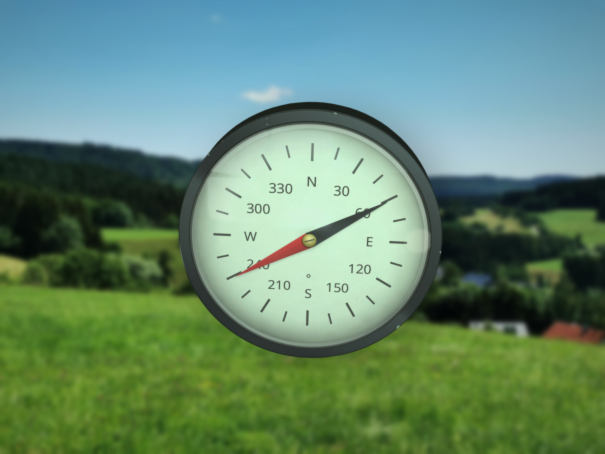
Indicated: 240,°
